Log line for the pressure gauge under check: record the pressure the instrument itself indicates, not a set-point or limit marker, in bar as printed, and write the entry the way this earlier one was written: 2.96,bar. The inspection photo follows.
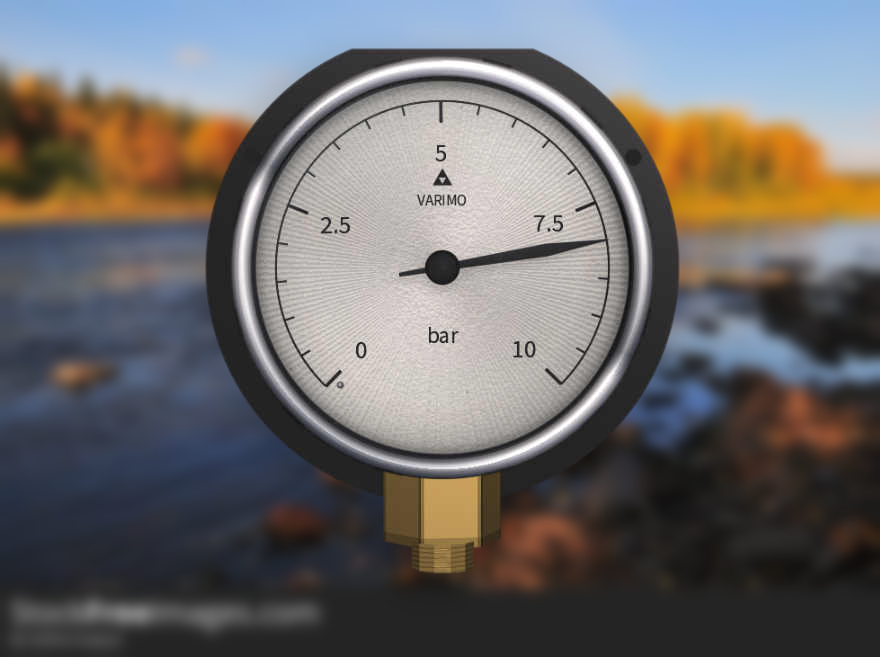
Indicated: 8,bar
